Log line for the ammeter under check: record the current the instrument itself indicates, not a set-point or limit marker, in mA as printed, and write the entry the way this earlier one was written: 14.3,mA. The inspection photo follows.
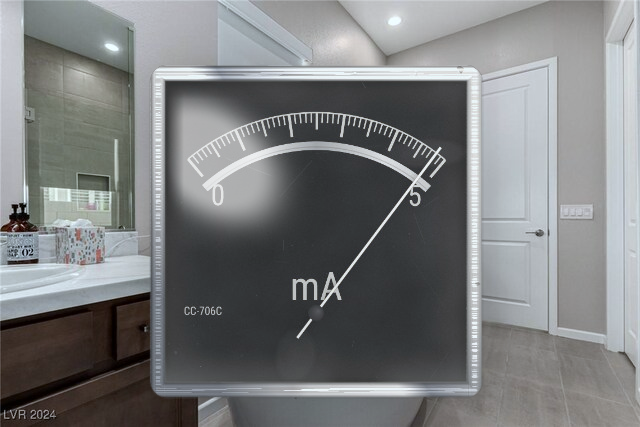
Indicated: 4.8,mA
